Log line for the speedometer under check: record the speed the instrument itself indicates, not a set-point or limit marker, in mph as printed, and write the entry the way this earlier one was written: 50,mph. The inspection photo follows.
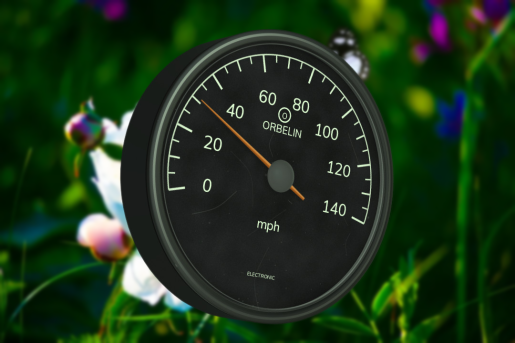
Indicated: 30,mph
